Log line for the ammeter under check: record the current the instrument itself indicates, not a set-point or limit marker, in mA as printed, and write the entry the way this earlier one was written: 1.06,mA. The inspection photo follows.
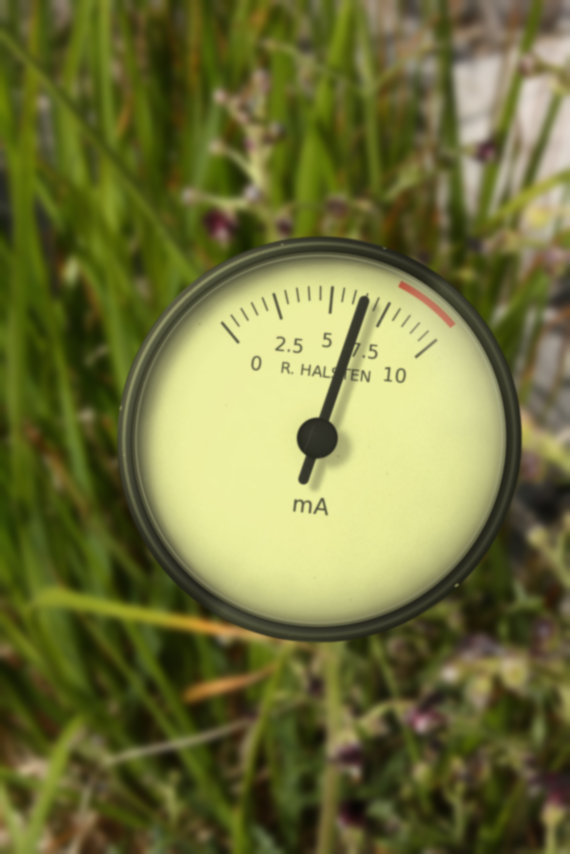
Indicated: 6.5,mA
